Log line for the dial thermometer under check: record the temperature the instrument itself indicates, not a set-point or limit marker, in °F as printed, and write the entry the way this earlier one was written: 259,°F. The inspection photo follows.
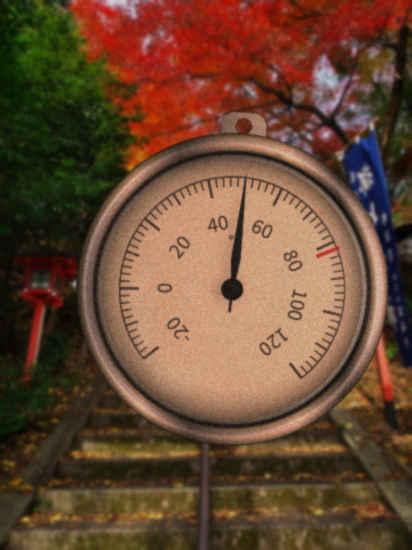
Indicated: 50,°F
